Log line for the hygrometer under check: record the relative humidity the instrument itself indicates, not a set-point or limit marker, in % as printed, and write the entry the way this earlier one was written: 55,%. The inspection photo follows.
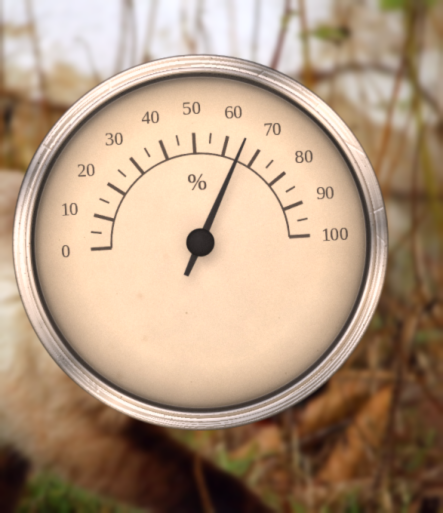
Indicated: 65,%
